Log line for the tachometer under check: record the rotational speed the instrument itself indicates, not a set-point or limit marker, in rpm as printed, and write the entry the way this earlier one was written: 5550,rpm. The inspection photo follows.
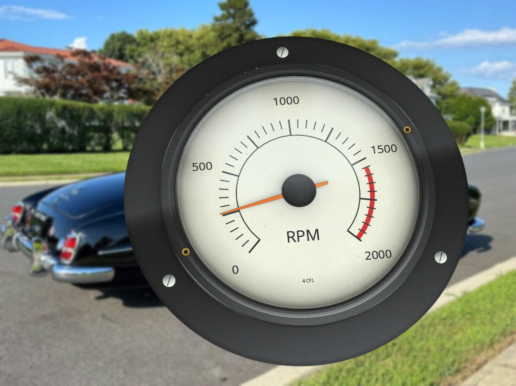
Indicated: 250,rpm
